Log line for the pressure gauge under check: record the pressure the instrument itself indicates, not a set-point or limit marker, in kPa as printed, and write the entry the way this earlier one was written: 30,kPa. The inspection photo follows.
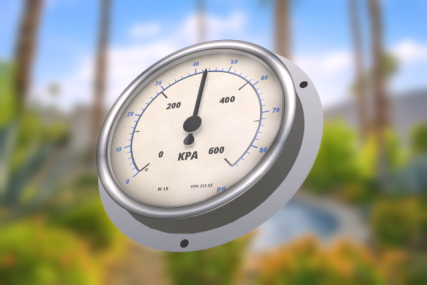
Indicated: 300,kPa
